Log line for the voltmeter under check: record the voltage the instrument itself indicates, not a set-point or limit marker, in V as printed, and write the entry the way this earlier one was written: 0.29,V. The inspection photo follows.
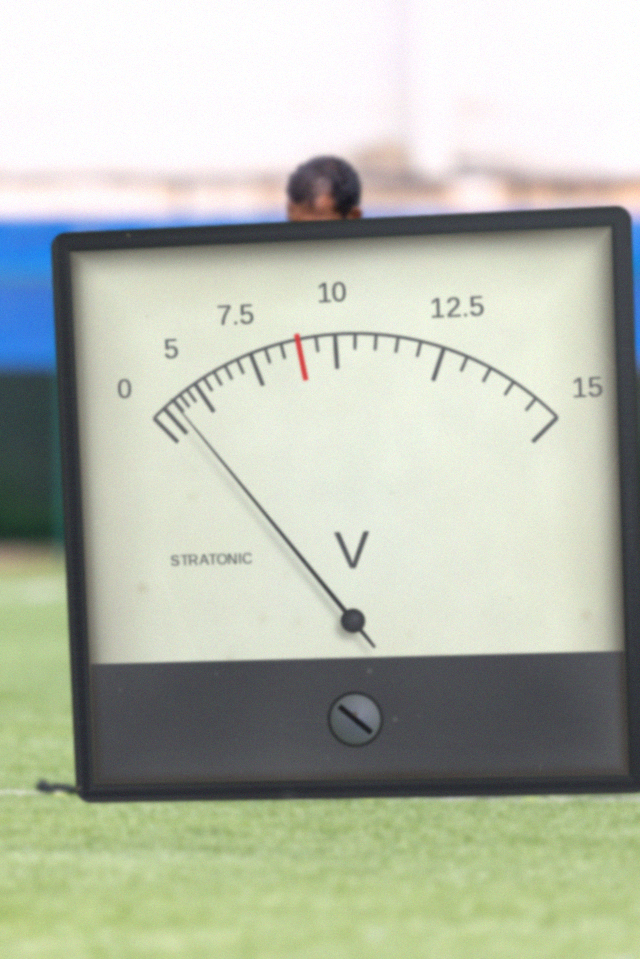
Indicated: 3.5,V
